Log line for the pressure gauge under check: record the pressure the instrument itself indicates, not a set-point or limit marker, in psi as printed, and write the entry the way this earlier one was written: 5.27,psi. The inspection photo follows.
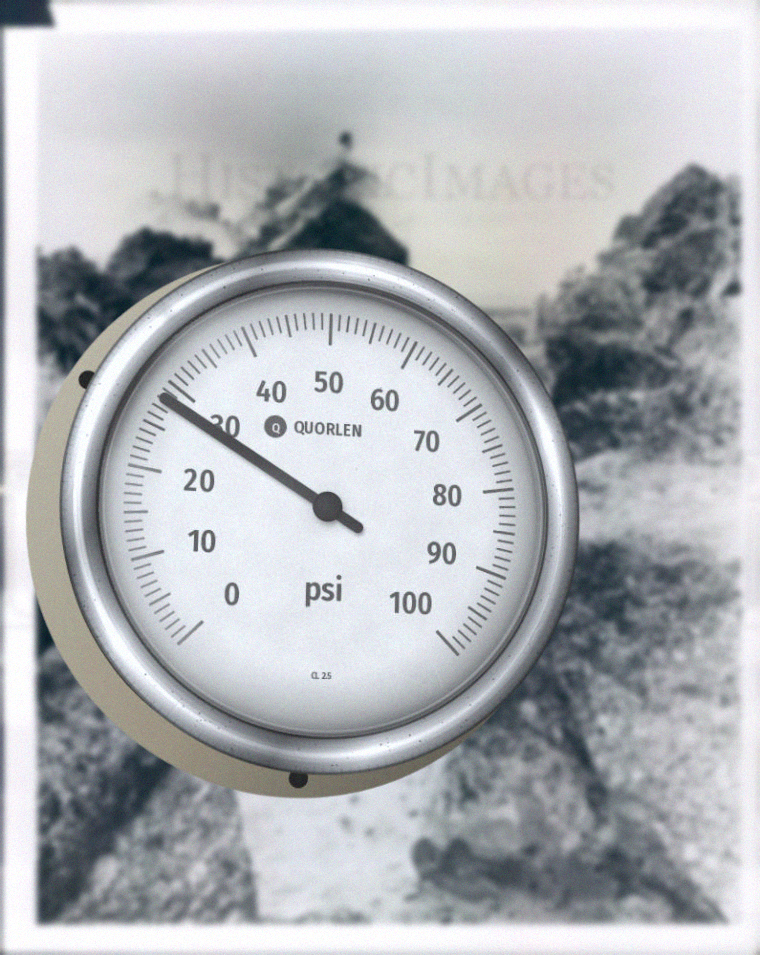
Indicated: 28,psi
